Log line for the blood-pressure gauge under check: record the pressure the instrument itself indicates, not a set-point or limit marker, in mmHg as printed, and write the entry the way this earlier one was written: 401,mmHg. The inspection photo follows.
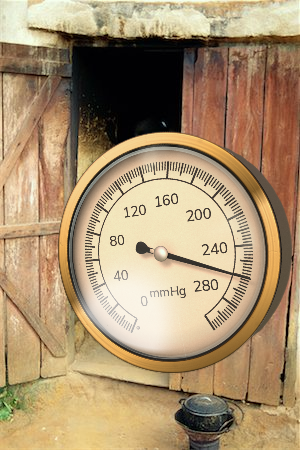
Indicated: 260,mmHg
